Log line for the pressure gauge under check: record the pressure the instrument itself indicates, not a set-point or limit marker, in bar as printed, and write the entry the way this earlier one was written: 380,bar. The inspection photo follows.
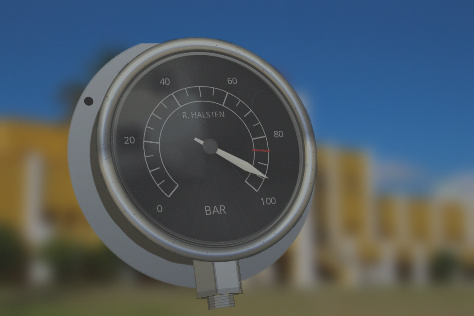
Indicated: 95,bar
